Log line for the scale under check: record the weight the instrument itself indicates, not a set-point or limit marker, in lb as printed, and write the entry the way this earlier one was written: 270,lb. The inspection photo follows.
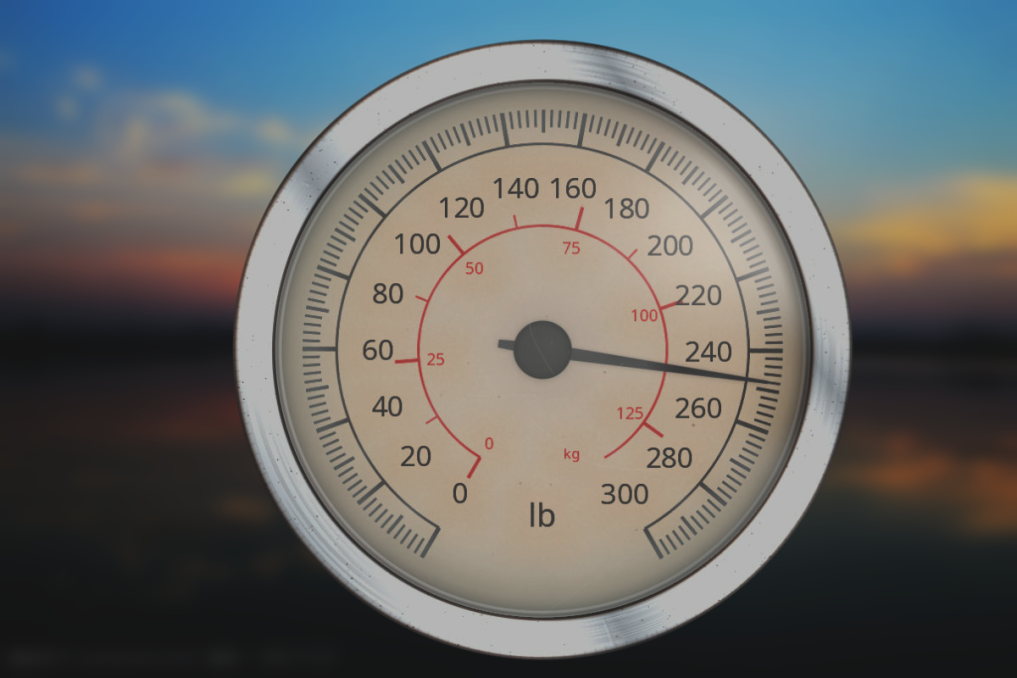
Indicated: 248,lb
